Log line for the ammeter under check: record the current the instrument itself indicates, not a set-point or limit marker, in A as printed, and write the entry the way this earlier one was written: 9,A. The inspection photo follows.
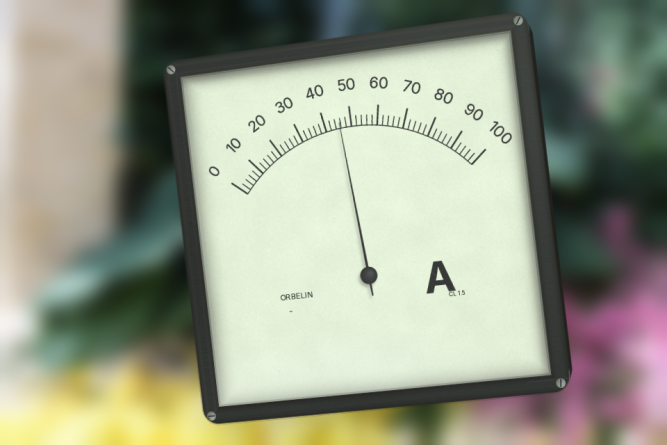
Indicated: 46,A
